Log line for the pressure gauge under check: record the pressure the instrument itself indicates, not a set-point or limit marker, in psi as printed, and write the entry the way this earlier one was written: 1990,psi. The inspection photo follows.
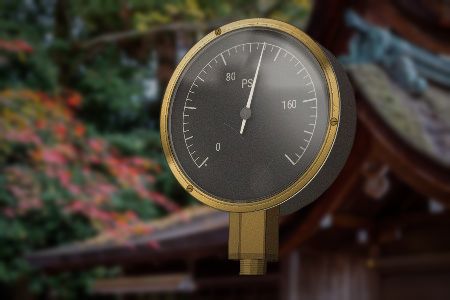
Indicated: 110,psi
